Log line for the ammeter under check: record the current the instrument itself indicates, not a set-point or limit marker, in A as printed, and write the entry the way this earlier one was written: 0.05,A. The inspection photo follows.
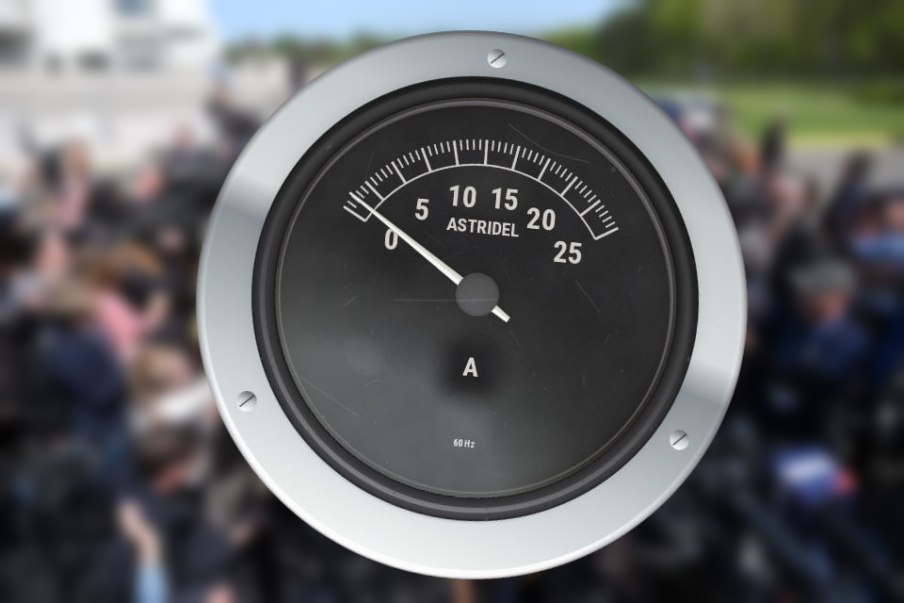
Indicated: 1,A
